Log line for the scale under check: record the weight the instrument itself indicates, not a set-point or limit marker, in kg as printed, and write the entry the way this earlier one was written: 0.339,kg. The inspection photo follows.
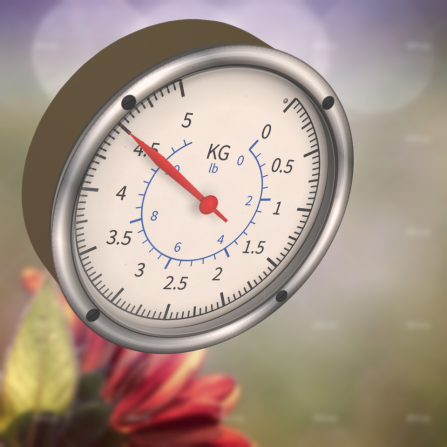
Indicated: 4.5,kg
